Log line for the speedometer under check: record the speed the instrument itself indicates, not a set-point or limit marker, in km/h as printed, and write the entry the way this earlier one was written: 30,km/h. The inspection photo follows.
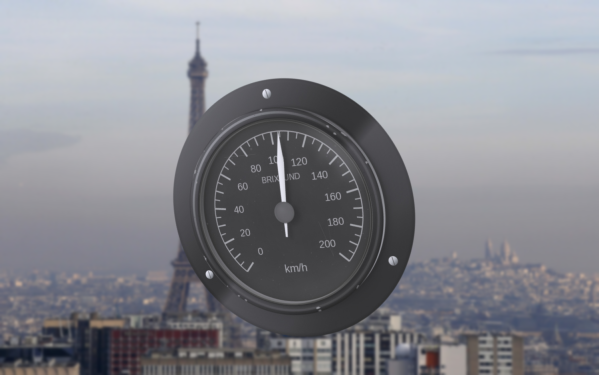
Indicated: 105,km/h
